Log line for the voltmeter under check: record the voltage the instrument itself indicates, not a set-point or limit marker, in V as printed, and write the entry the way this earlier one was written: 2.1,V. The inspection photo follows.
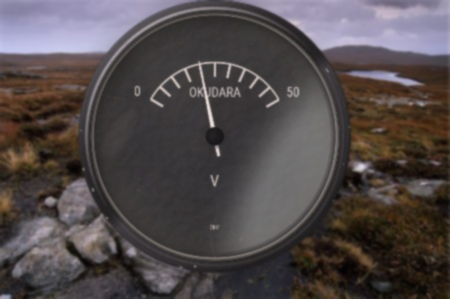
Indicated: 20,V
